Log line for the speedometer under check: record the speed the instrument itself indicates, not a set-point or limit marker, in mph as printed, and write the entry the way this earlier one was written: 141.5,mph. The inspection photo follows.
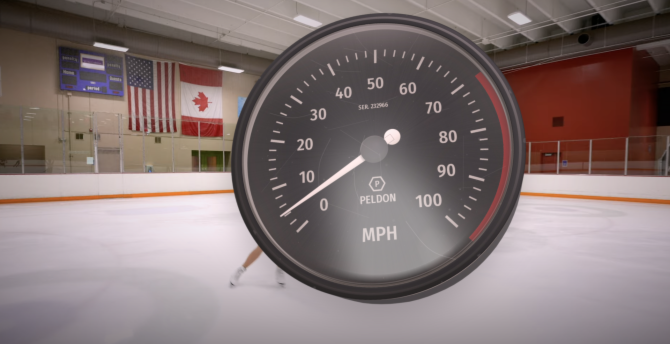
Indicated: 4,mph
